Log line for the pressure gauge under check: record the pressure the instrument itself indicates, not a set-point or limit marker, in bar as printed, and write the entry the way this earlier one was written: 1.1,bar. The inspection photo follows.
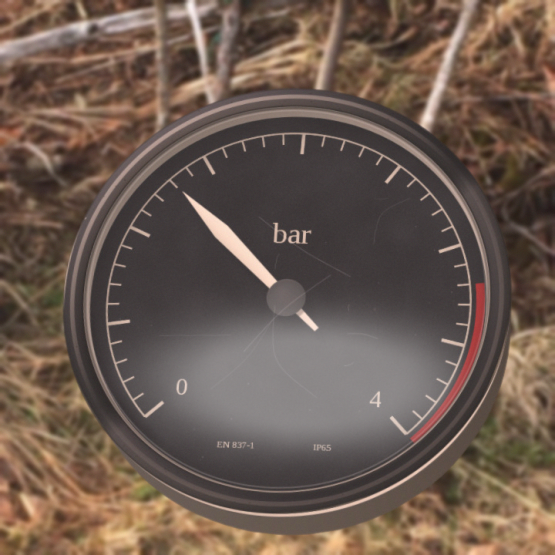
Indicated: 1.3,bar
